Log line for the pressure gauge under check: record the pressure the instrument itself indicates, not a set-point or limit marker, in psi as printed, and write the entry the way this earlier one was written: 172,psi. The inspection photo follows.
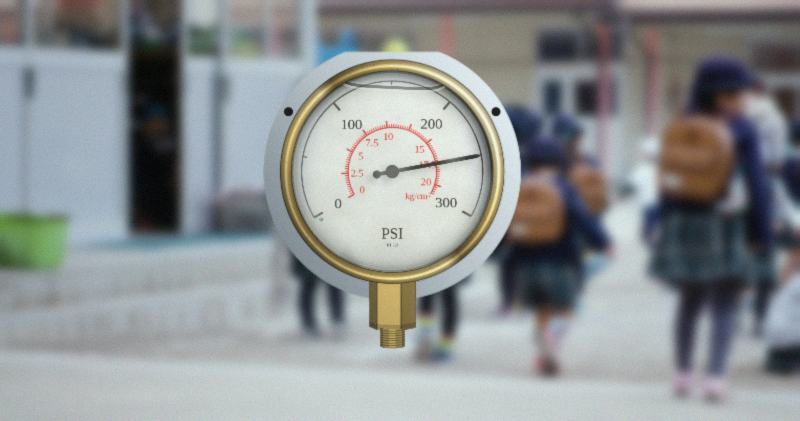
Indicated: 250,psi
